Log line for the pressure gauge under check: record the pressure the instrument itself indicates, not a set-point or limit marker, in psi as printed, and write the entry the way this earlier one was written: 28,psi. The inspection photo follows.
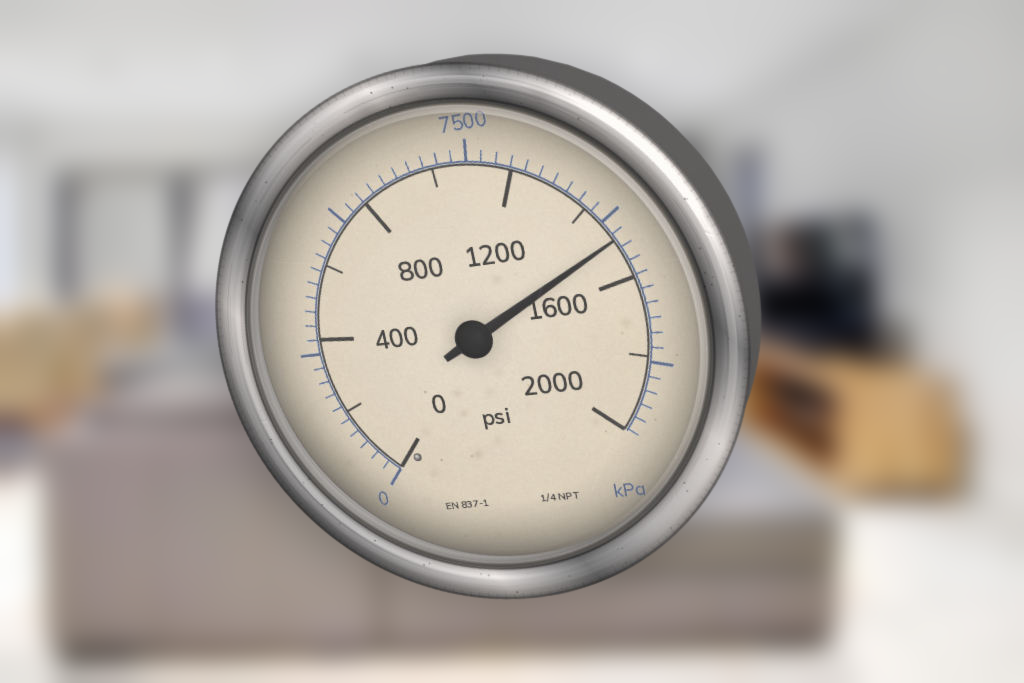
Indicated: 1500,psi
